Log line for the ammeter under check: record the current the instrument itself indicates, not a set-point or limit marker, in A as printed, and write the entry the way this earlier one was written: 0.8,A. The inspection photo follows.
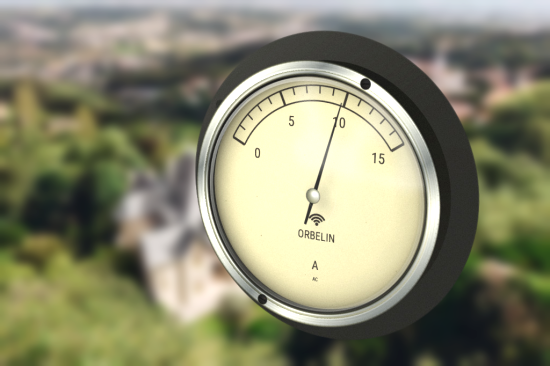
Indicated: 10,A
